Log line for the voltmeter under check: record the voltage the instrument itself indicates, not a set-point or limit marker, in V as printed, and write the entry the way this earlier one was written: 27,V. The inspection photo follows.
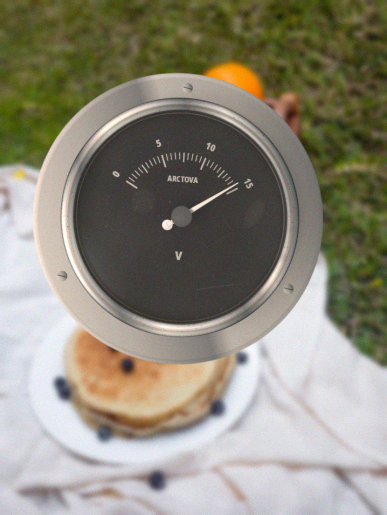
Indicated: 14.5,V
